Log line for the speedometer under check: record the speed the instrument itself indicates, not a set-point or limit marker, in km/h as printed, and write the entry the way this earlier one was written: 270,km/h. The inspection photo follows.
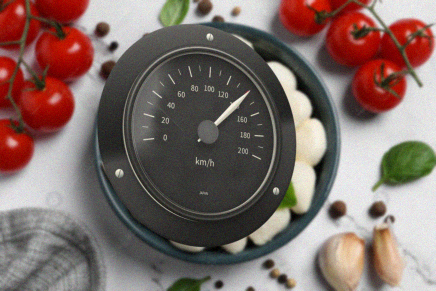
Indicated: 140,km/h
